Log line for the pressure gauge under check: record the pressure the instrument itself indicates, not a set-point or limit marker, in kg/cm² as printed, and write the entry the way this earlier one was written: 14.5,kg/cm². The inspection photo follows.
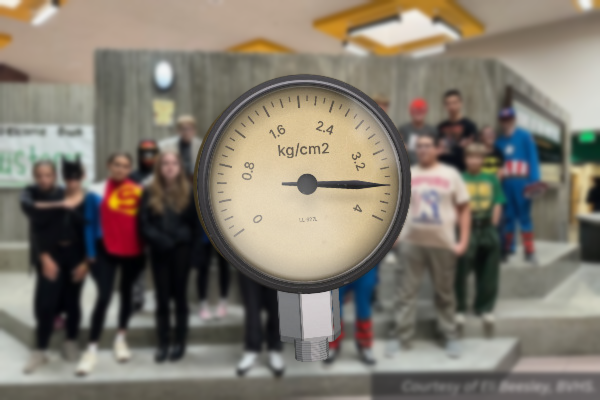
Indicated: 3.6,kg/cm²
